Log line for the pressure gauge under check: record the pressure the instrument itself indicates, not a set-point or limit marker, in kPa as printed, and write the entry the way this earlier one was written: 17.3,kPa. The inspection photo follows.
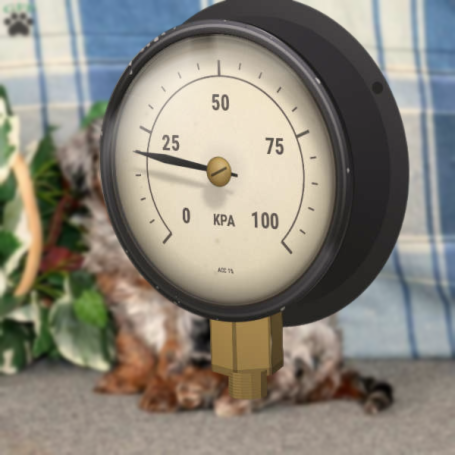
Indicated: 20,kPa
